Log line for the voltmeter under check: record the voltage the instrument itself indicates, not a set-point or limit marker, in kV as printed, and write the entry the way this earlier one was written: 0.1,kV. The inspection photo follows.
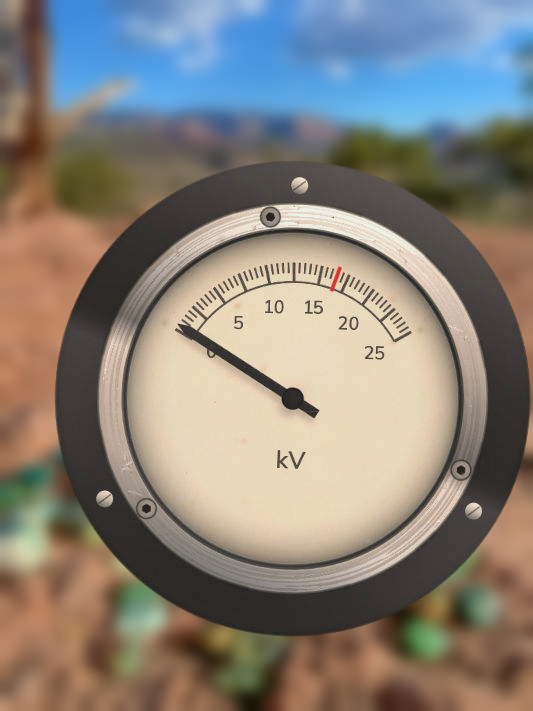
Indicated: 0.5,kV
